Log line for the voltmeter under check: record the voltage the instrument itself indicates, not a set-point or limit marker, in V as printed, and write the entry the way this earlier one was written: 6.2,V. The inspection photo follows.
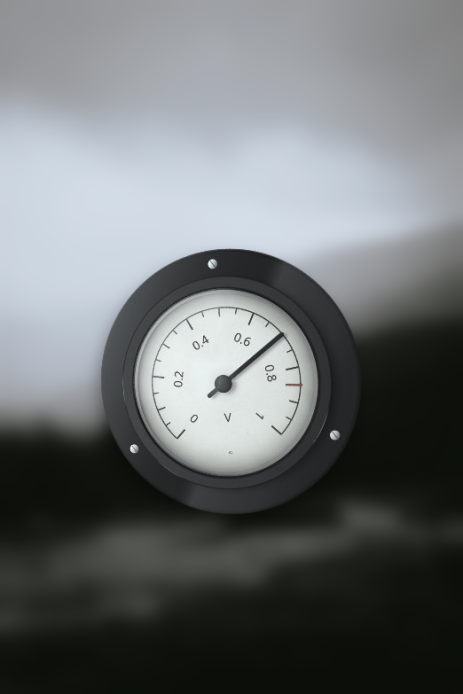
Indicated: 0.7,V
